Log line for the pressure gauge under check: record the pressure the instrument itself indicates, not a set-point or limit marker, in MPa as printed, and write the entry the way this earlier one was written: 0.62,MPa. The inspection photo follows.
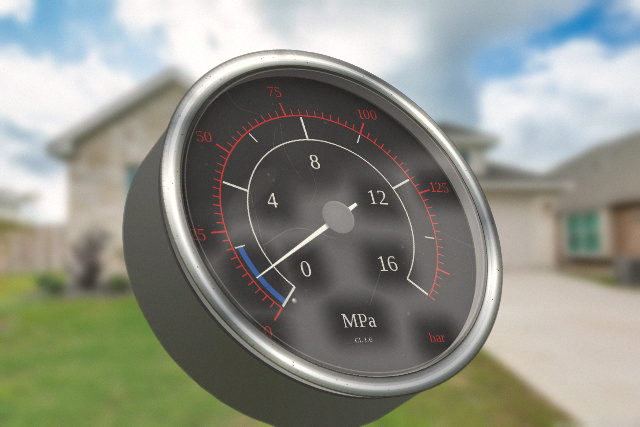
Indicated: 1,MPa
